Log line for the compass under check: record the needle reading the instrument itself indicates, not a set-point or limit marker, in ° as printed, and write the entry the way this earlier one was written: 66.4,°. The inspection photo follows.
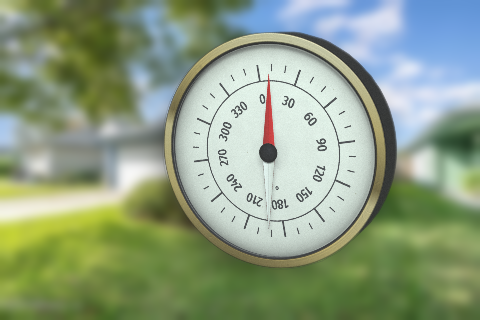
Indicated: 10,°
